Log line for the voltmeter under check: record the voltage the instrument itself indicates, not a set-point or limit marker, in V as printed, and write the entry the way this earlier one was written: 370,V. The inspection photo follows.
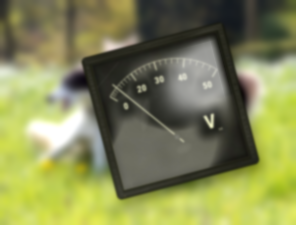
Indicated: 10,V
